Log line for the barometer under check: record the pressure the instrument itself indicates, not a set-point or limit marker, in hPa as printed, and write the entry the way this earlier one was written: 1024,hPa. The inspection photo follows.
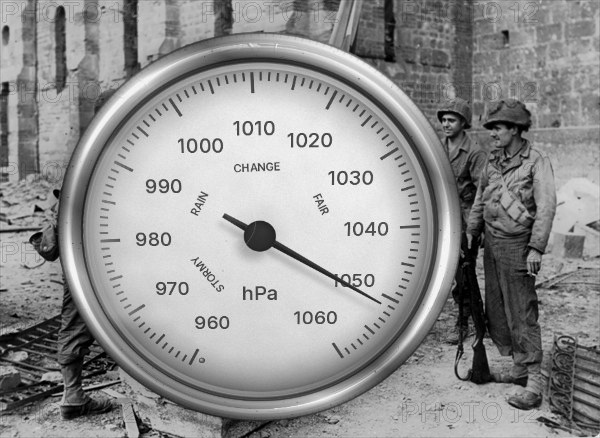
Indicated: 1051,hPa
